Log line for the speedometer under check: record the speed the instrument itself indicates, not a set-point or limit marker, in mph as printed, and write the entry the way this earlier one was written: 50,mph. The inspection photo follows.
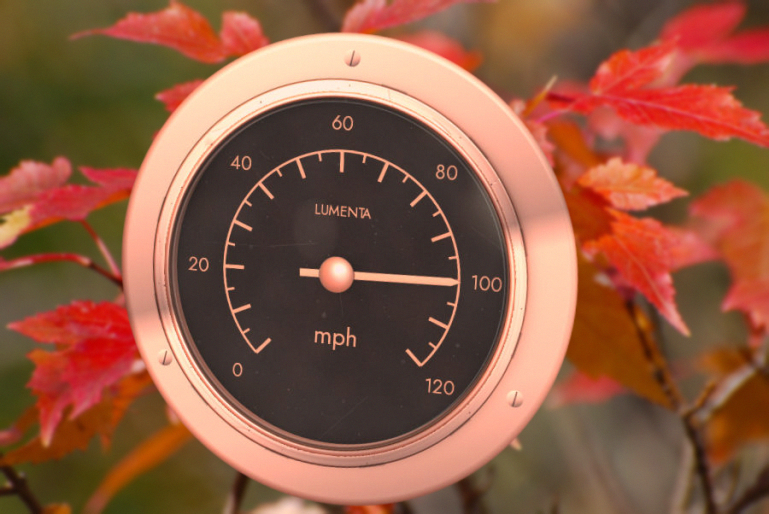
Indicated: 100,mph
